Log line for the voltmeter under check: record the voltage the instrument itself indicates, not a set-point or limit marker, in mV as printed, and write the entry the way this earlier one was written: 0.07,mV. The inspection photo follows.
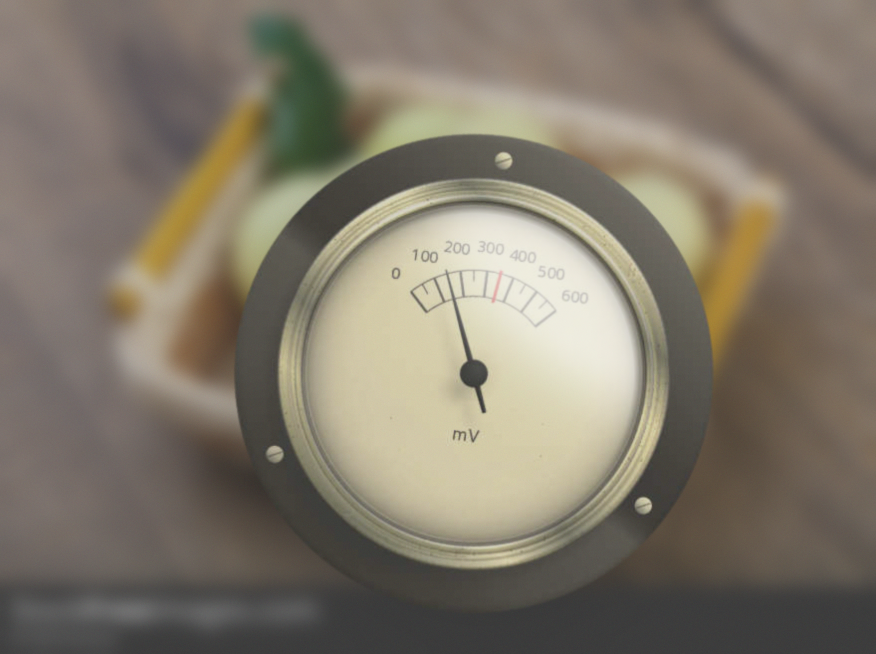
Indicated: 150,mV
